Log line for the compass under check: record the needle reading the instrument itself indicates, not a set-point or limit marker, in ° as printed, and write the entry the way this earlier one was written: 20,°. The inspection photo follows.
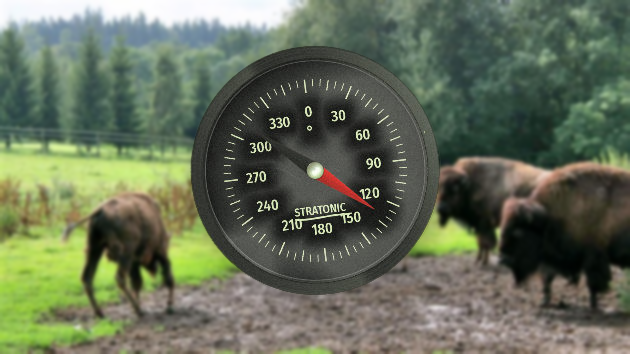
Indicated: 130,°
